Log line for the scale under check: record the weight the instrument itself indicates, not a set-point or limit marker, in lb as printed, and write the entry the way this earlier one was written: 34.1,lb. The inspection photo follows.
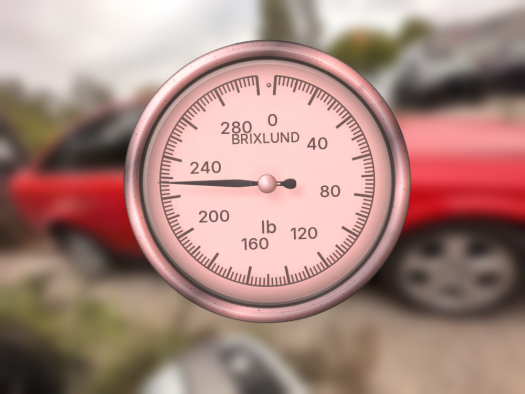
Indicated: 228,lb
